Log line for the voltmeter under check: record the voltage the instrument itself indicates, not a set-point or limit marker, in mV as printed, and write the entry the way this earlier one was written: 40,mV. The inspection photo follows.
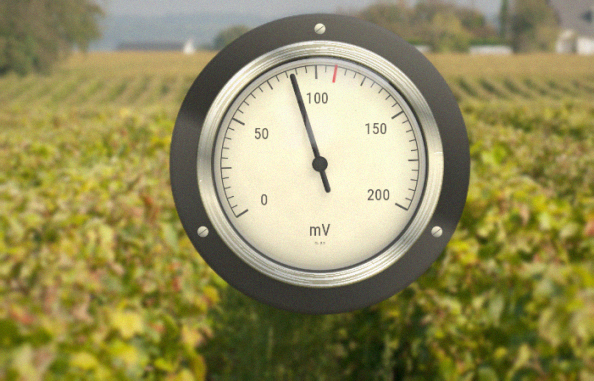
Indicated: 87.5,mV
